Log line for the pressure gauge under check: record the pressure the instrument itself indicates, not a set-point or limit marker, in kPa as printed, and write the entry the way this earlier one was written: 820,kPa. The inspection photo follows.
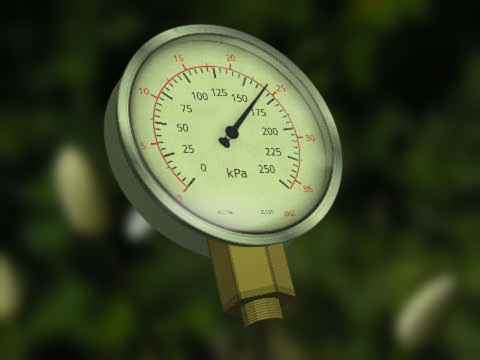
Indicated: 165,kPa
